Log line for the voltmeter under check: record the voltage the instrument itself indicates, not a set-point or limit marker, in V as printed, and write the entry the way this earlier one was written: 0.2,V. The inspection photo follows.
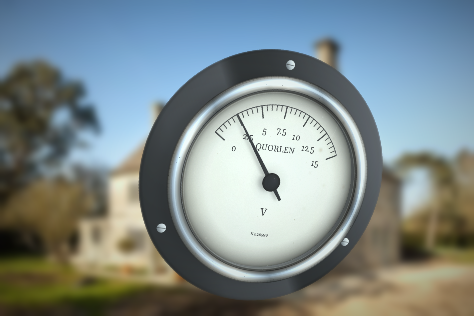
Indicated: 2.5,V
